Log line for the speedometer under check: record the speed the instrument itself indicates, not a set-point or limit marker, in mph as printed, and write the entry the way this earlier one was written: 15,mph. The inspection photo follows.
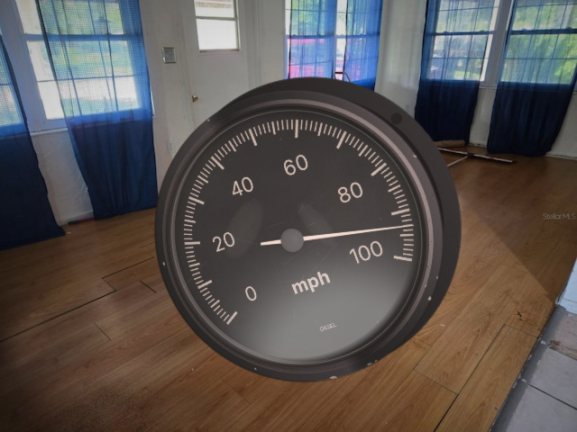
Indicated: 93,mph
